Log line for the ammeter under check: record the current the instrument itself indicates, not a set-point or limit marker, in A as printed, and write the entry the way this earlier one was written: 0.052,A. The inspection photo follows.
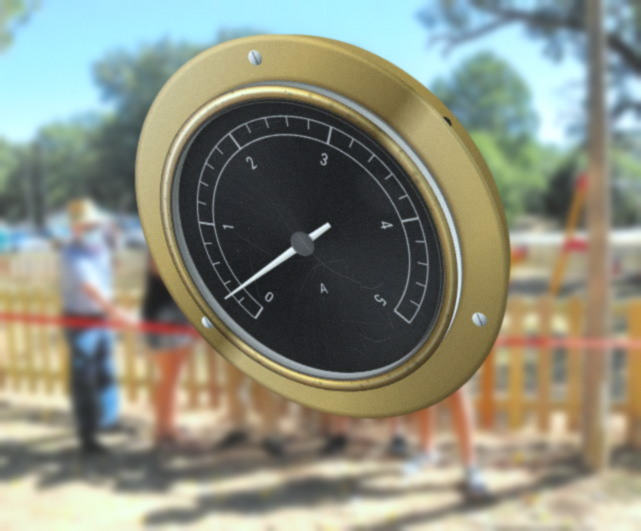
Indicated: 0.3,A
